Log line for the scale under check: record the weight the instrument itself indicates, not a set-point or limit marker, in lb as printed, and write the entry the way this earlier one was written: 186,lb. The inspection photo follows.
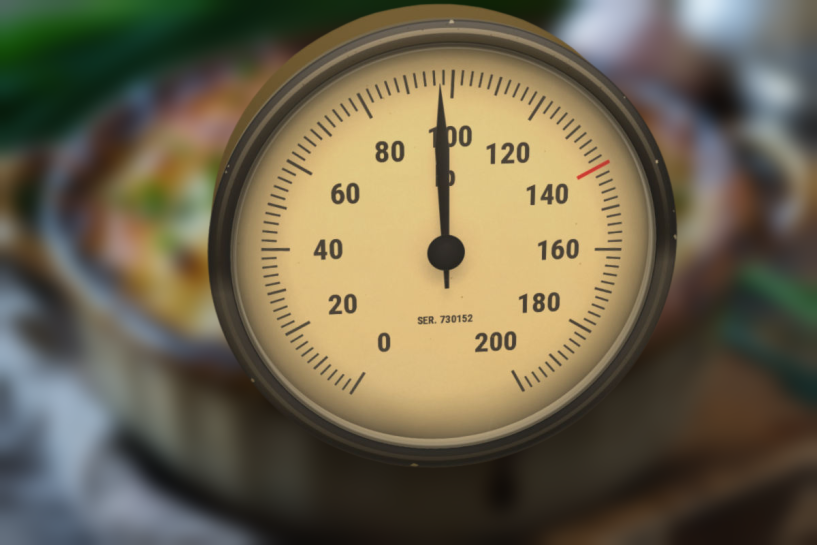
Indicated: 97,lb
